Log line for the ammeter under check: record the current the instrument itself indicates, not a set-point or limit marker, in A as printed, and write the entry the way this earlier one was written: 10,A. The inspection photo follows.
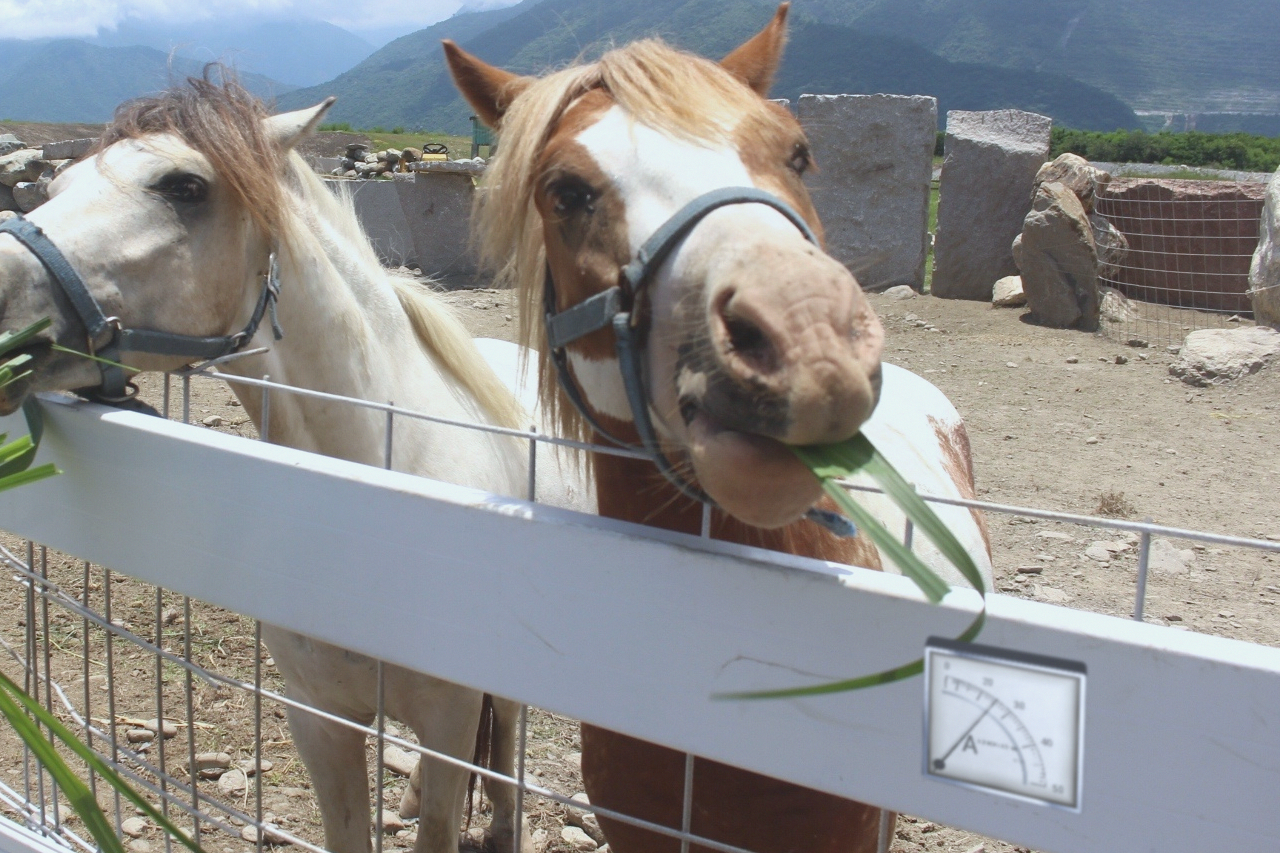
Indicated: 25,A
